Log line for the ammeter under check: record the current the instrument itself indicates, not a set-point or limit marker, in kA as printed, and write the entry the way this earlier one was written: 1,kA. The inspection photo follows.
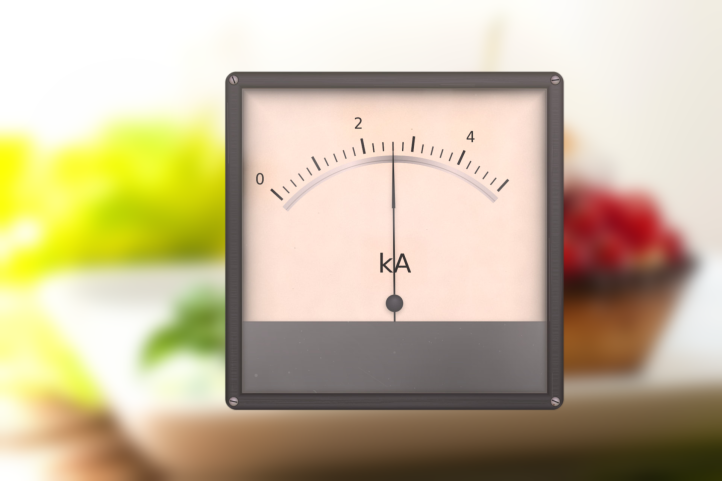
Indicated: 2.6,kA
